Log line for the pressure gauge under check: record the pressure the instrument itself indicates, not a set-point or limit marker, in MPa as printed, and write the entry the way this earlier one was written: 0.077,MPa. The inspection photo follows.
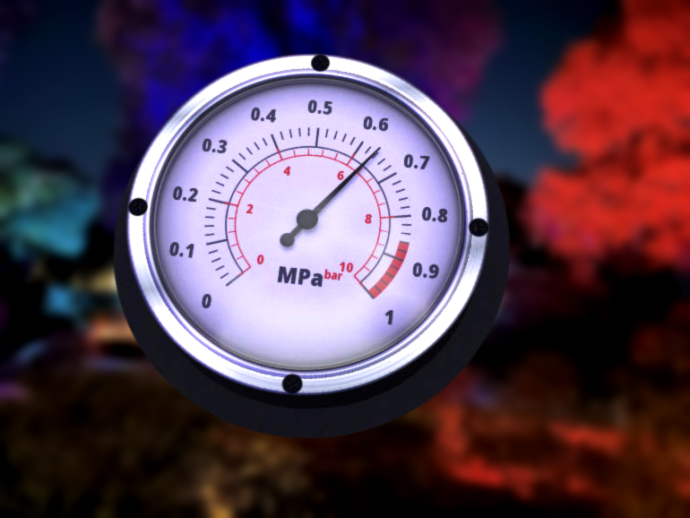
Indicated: 0.64,MPa
